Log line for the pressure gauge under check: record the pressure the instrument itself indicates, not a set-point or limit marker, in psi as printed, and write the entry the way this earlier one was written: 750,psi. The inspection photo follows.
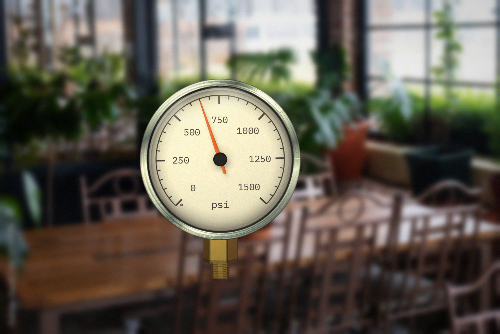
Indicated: 650,psi
